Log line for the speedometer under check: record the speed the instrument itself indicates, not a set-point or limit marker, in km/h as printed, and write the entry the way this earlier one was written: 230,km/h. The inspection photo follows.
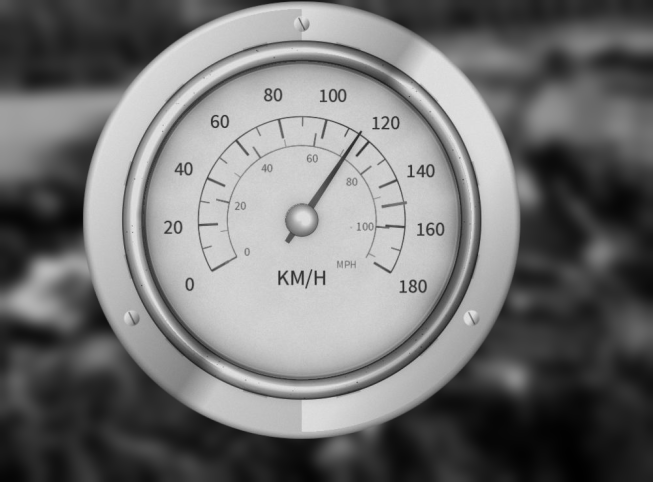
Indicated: 115,km/h
